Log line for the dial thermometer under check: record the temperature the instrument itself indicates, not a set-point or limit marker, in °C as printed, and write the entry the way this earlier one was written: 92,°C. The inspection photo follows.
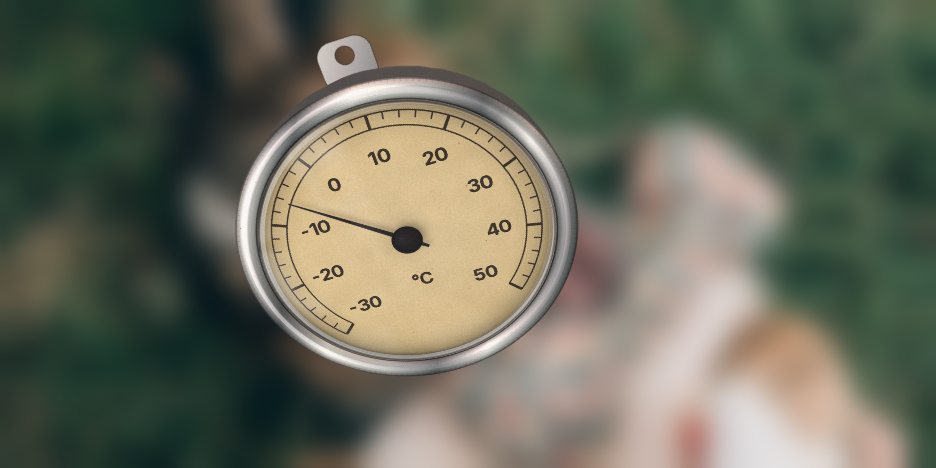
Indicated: -6,°C
